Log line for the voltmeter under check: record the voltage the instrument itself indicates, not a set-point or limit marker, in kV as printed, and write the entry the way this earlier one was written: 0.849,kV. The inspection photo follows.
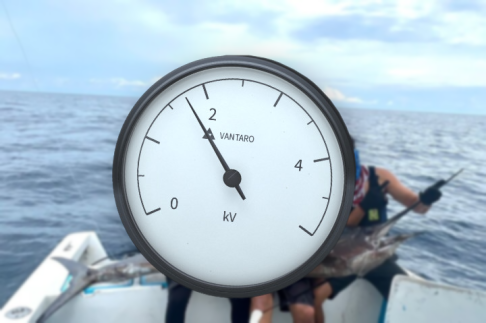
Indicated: 1.75,kV
